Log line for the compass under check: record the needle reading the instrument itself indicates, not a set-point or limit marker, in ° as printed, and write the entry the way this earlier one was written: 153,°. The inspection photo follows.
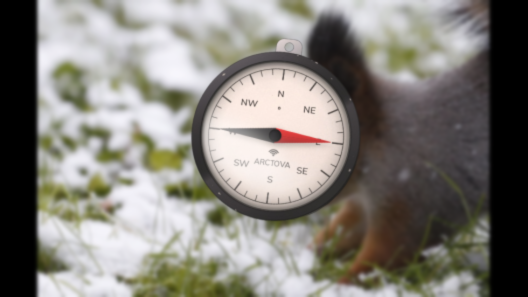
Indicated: 90,°
